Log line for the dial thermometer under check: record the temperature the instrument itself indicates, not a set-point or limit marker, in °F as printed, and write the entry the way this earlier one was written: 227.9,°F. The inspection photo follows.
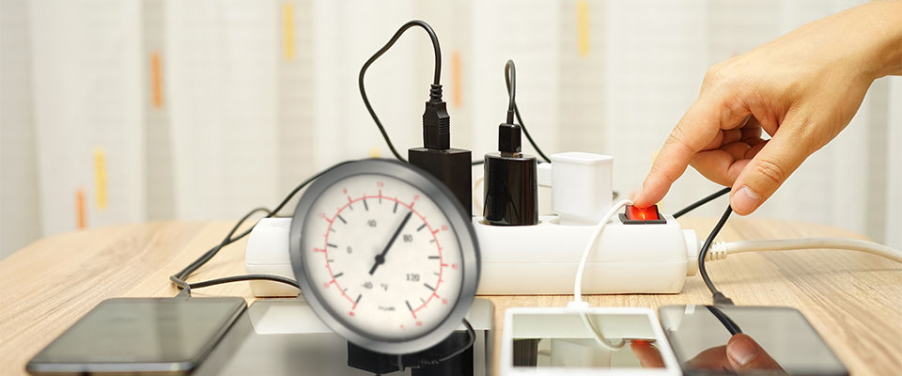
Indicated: 70,°F
